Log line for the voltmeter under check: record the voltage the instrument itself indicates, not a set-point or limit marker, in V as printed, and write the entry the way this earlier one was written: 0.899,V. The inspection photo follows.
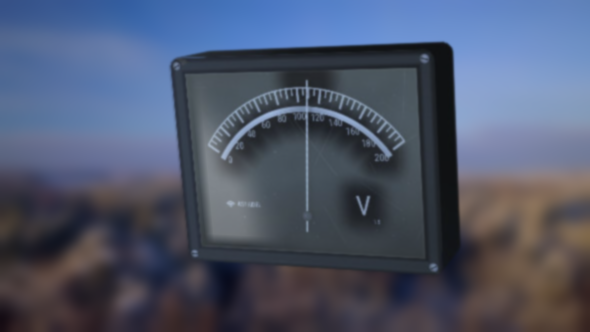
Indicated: 110,V
